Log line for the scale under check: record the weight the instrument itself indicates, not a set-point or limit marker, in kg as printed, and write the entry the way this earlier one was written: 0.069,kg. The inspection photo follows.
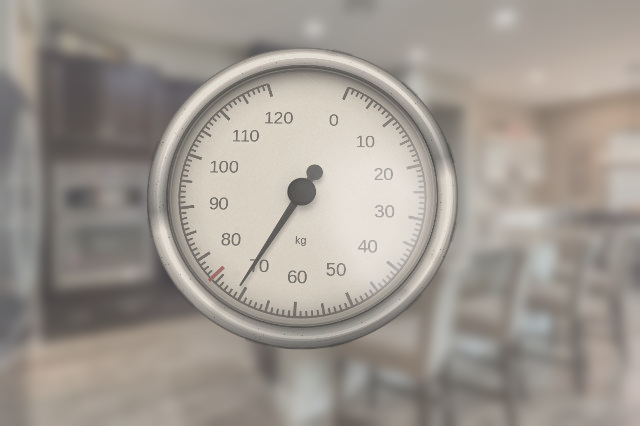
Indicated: 71,kg
